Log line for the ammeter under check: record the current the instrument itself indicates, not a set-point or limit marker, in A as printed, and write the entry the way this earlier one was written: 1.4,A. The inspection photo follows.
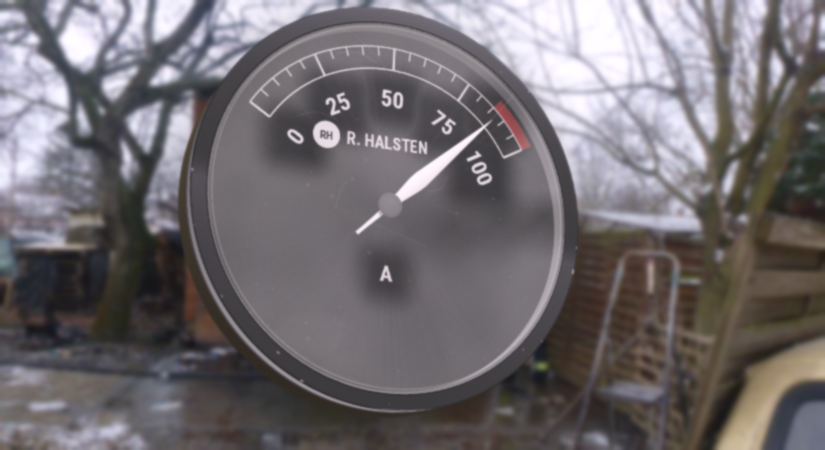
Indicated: 87.5,A
